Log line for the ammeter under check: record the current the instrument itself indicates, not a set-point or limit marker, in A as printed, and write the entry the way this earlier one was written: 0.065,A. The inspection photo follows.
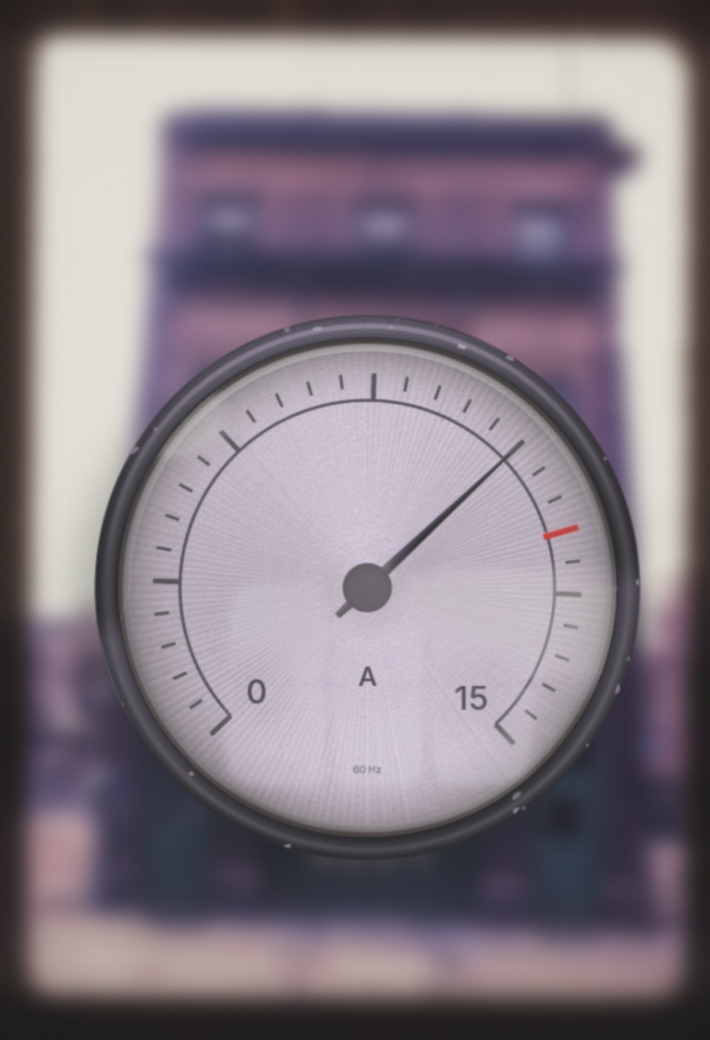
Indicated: 10,A
